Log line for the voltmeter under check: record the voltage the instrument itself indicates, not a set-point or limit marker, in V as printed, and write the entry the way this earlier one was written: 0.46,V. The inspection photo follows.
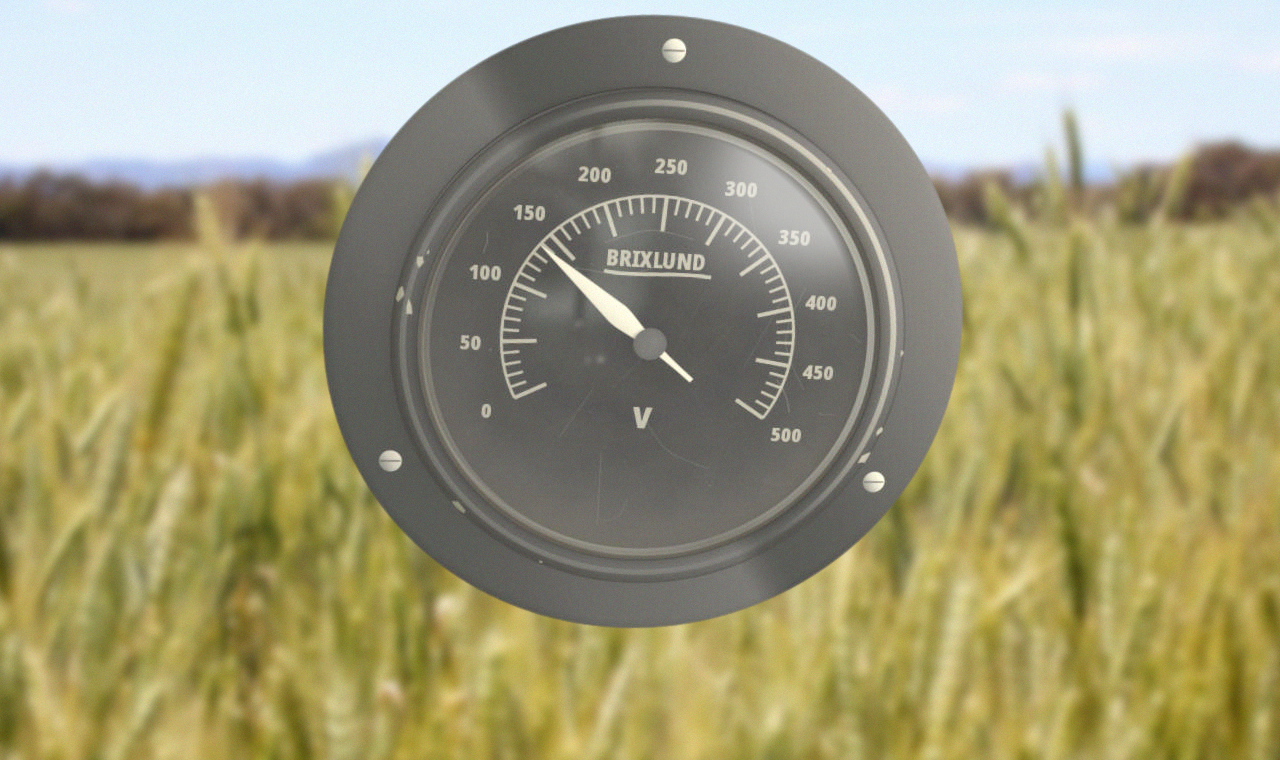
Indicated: 140,V
